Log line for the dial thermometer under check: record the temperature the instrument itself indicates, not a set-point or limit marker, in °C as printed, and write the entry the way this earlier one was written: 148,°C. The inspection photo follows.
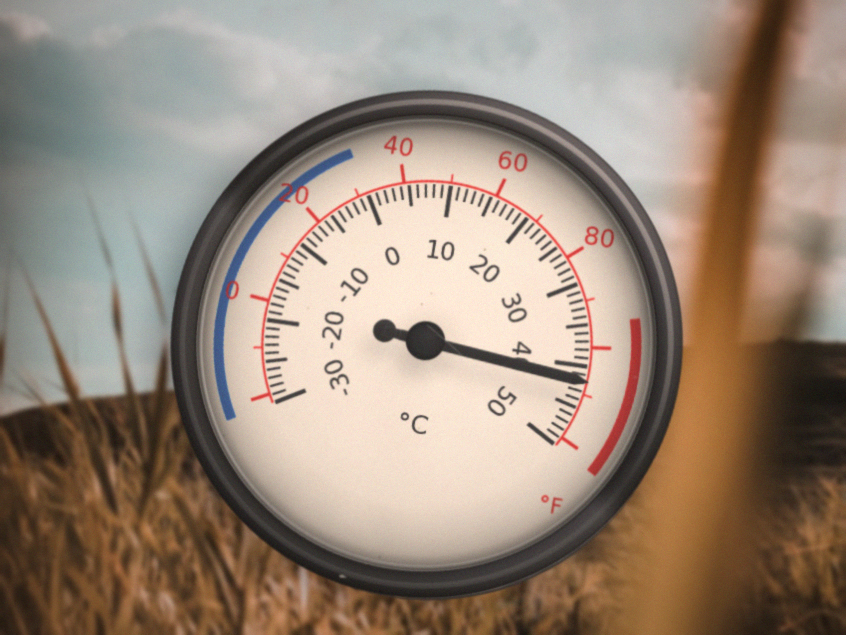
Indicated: 42,°C
